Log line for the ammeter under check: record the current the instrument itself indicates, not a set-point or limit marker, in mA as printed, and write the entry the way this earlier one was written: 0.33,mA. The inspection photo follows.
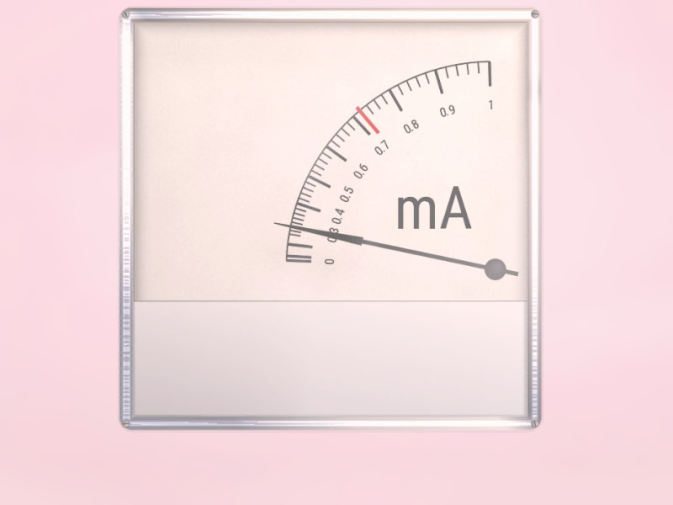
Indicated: 0.3,mA
